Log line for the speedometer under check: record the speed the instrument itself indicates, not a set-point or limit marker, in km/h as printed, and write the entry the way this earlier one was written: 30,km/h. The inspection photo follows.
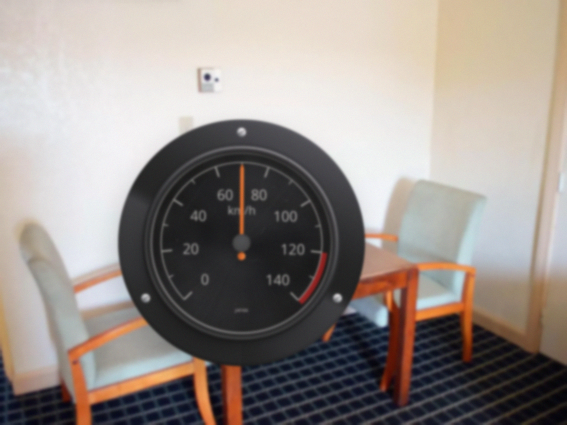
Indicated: 70,km/h
